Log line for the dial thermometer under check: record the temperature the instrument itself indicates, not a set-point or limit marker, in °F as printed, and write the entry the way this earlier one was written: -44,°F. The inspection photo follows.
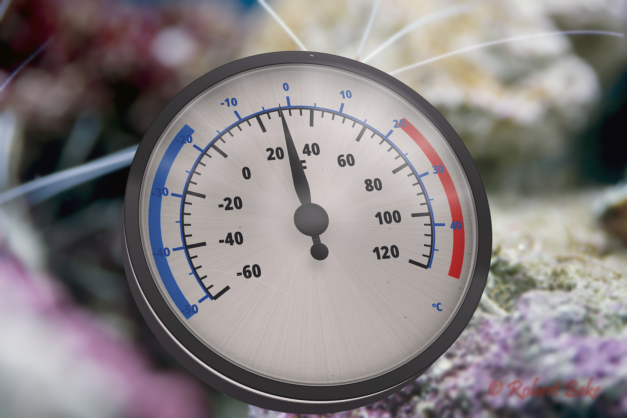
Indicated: 28,°F
